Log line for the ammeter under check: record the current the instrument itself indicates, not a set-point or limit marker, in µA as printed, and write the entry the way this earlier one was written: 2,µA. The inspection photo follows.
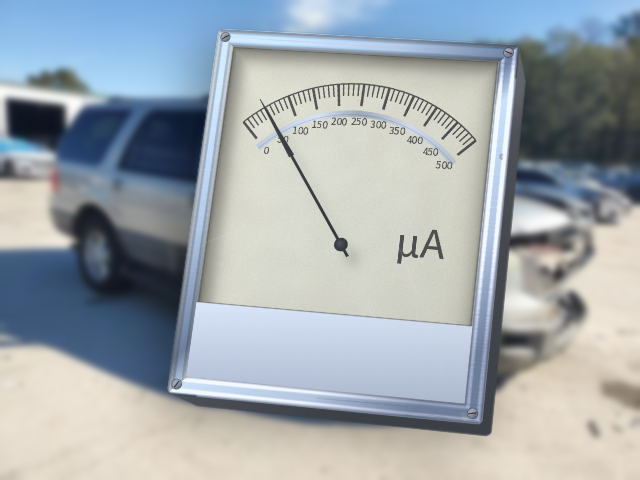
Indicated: 50,µA
